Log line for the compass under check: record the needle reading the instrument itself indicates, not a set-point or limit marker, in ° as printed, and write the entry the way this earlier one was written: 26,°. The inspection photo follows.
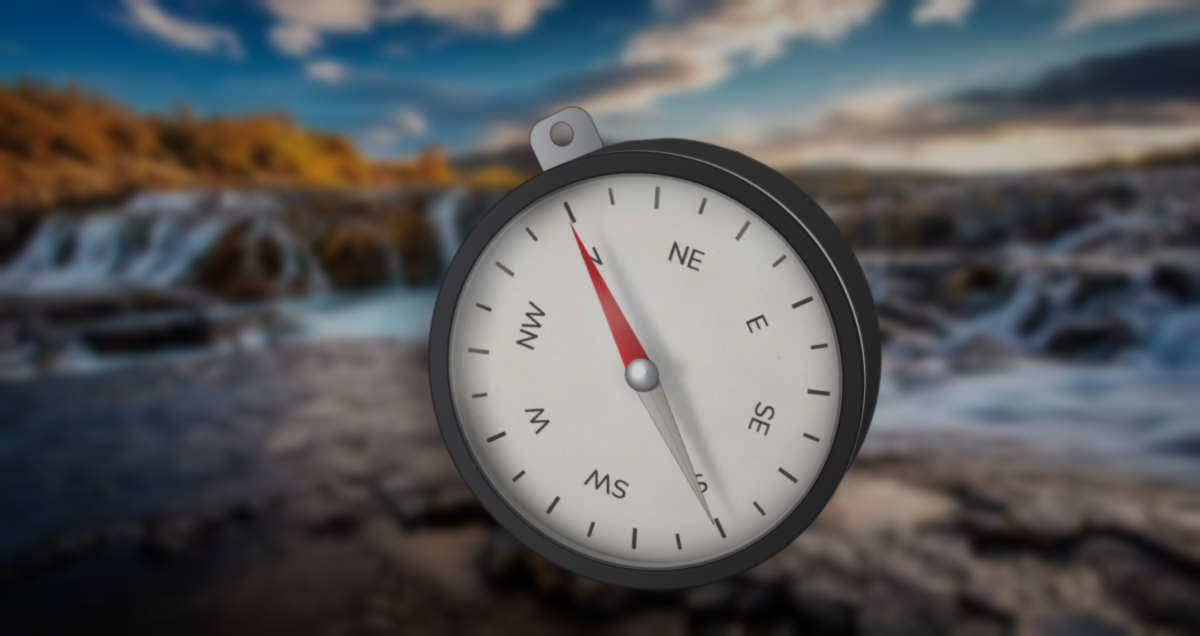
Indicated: 0,°
